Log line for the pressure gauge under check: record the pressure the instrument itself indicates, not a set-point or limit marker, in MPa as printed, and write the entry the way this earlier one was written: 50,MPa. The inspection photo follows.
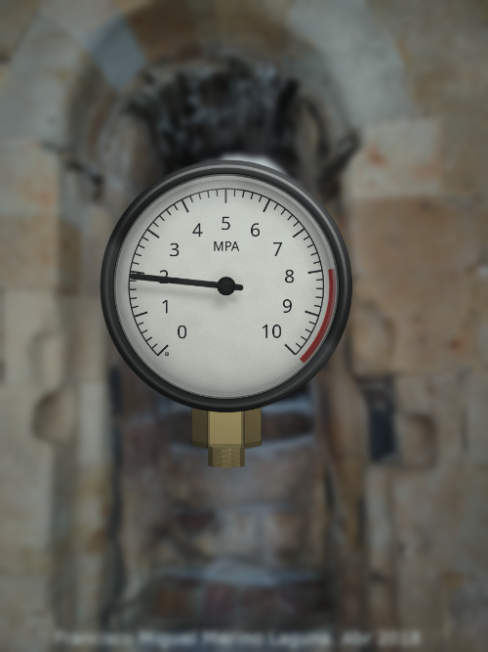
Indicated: 1.9,MPa
